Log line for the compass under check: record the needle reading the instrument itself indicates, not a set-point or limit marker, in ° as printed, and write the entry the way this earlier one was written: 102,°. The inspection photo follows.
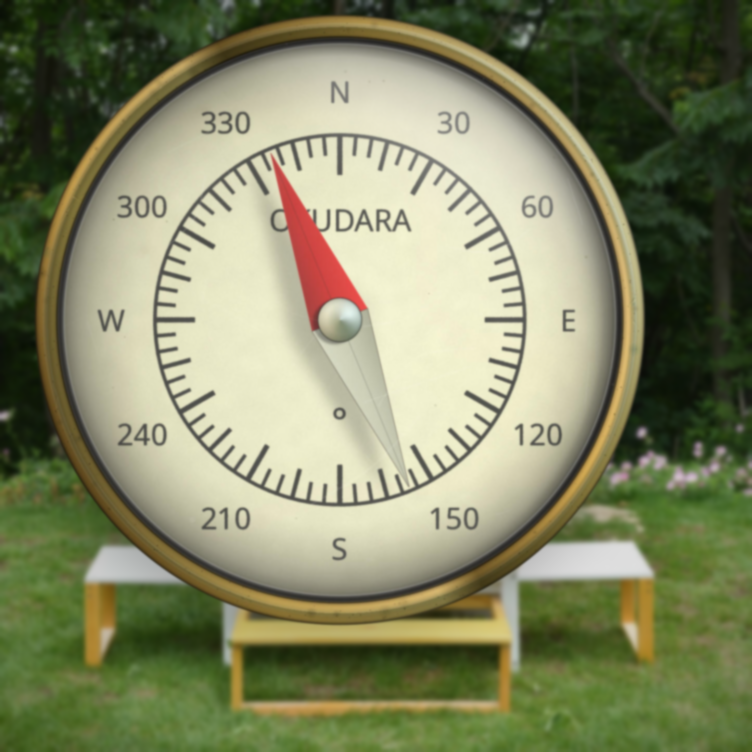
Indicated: 337.5,°
